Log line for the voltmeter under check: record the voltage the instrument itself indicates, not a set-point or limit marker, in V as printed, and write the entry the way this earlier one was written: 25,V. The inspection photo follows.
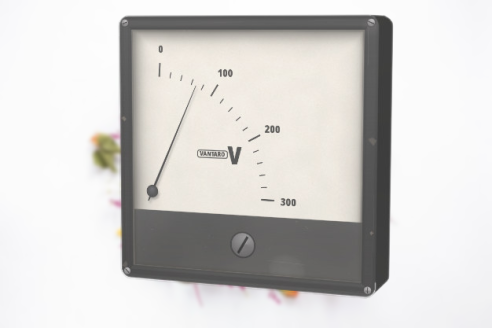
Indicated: 70,V
